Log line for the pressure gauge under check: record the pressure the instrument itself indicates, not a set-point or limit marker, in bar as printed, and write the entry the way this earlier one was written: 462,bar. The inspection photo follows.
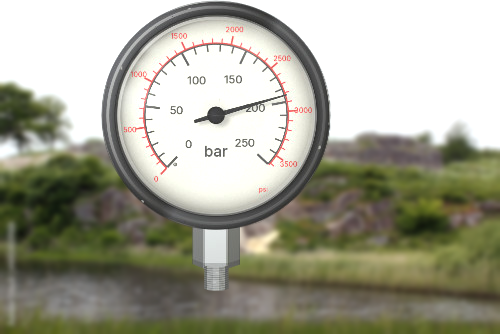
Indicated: 195,bar
